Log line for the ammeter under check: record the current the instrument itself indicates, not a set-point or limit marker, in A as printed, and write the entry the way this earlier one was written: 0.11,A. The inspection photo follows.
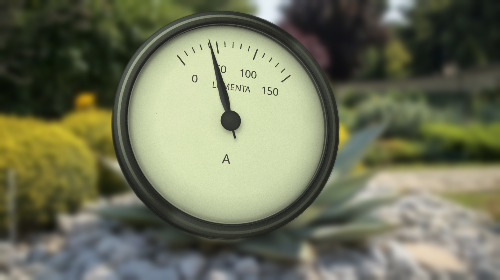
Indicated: 40,A
